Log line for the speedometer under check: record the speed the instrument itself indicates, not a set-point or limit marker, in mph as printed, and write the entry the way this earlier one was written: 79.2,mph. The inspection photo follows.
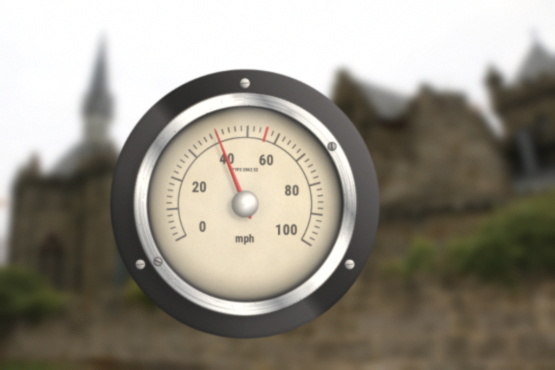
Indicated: 40,mph
